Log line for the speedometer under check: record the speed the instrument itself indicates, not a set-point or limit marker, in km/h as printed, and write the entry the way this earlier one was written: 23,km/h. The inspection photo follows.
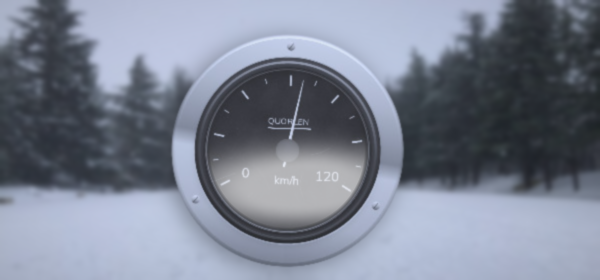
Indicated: 65,km/h
